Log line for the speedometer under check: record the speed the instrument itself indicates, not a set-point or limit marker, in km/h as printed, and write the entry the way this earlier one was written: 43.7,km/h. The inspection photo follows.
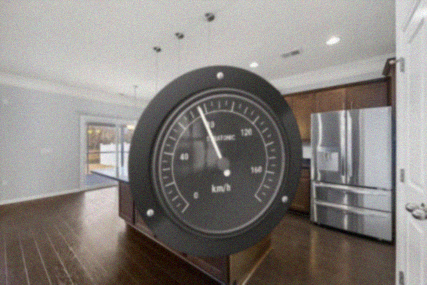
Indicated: 75,km/h
